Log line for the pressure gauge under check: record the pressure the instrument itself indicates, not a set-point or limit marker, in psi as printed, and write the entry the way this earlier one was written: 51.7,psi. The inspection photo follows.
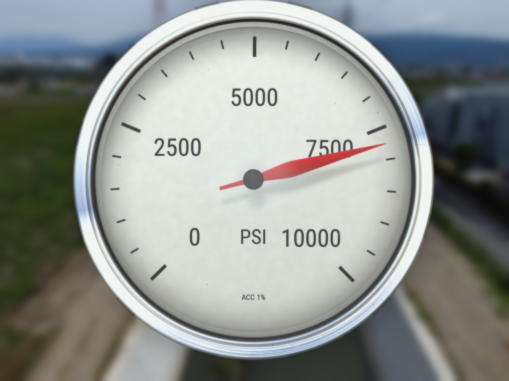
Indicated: 7750,psi
